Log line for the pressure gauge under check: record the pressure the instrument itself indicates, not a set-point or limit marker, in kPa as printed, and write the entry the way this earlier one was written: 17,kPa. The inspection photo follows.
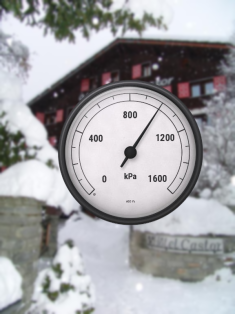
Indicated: 1000,kPa
